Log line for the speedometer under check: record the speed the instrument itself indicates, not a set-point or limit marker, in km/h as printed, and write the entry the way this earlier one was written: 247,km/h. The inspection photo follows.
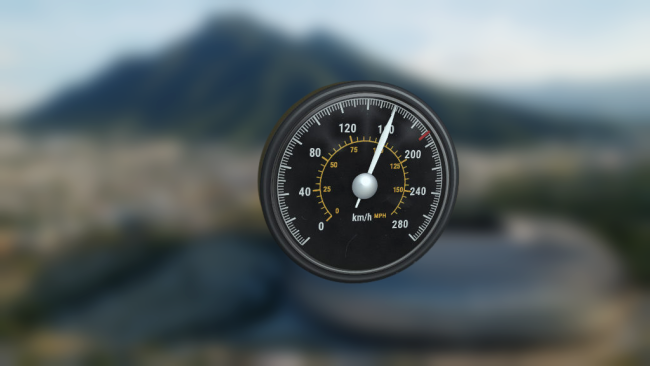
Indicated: 160,km/h
